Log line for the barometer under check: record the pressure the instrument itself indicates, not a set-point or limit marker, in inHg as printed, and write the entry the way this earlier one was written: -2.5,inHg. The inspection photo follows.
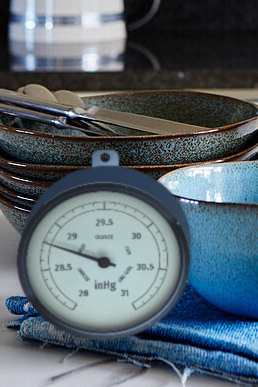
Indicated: 28.8,inHg
